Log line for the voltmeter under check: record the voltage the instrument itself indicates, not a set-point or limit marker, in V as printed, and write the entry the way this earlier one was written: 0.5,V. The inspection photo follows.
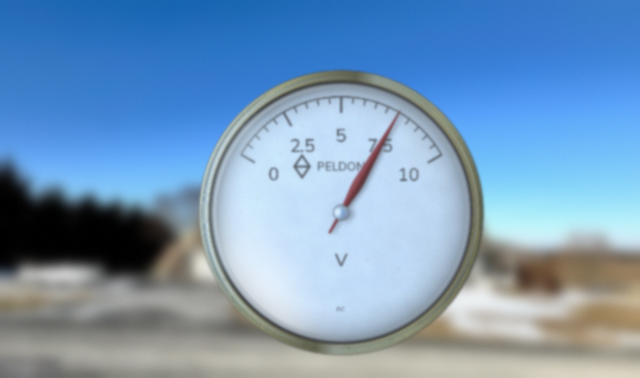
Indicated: 7.5,V
